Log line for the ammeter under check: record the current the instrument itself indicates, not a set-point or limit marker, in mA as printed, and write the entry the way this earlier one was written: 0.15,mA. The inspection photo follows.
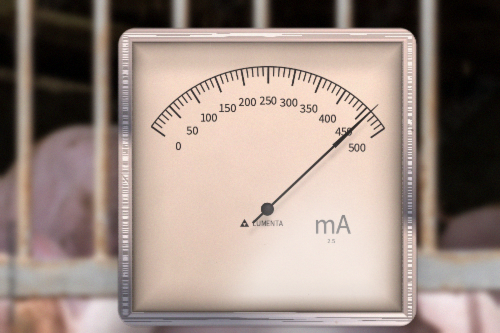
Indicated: 460,mA
